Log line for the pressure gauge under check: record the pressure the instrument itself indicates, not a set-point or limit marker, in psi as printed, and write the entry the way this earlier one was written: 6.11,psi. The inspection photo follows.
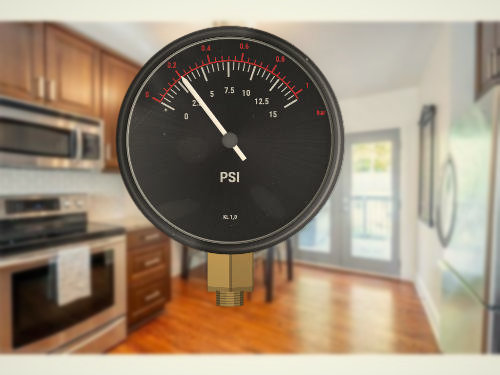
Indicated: 3,psi
